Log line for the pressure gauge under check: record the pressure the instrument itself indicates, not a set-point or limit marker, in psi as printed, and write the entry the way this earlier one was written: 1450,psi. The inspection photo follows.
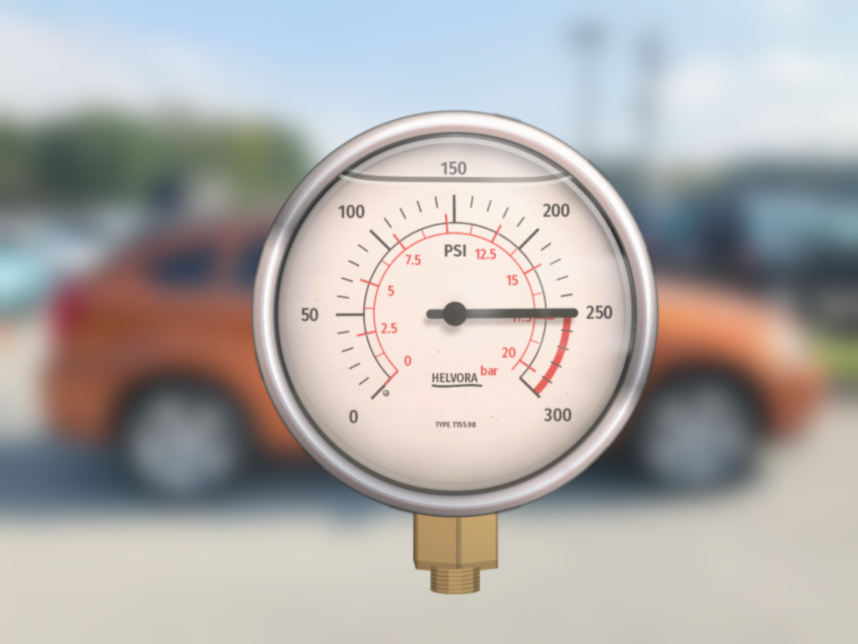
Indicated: 250,psi
